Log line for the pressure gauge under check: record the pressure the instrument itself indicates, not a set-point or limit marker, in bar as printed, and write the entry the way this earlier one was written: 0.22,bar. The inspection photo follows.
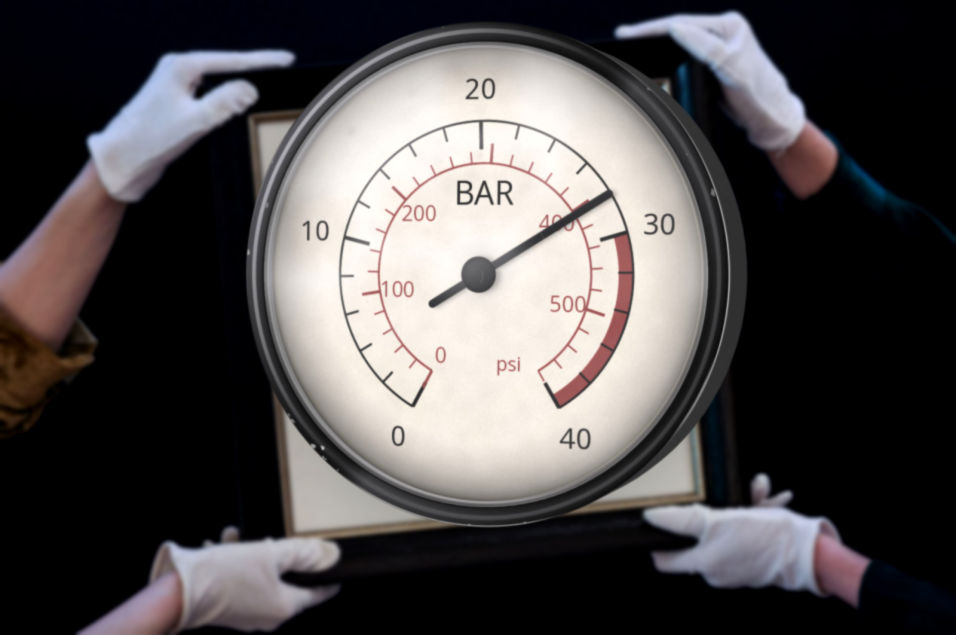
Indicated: 28,bar
